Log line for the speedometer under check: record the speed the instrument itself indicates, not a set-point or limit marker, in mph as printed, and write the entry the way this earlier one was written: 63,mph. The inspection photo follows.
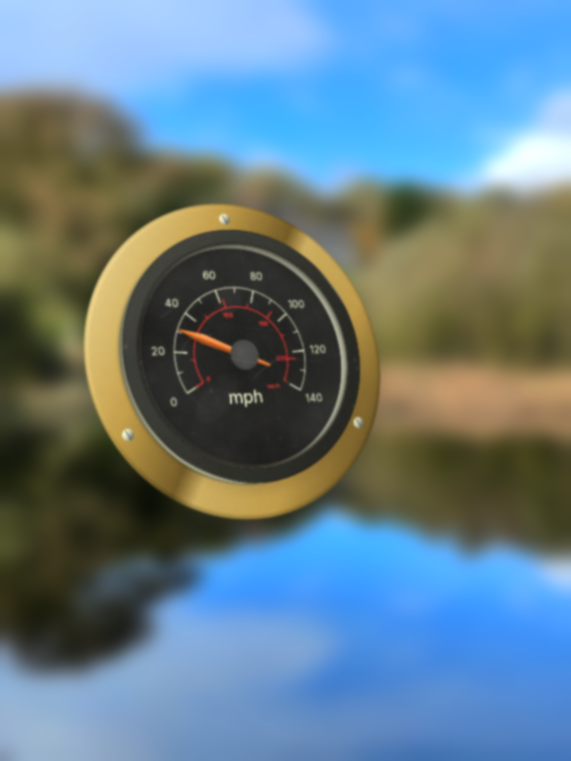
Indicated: 30,mph
